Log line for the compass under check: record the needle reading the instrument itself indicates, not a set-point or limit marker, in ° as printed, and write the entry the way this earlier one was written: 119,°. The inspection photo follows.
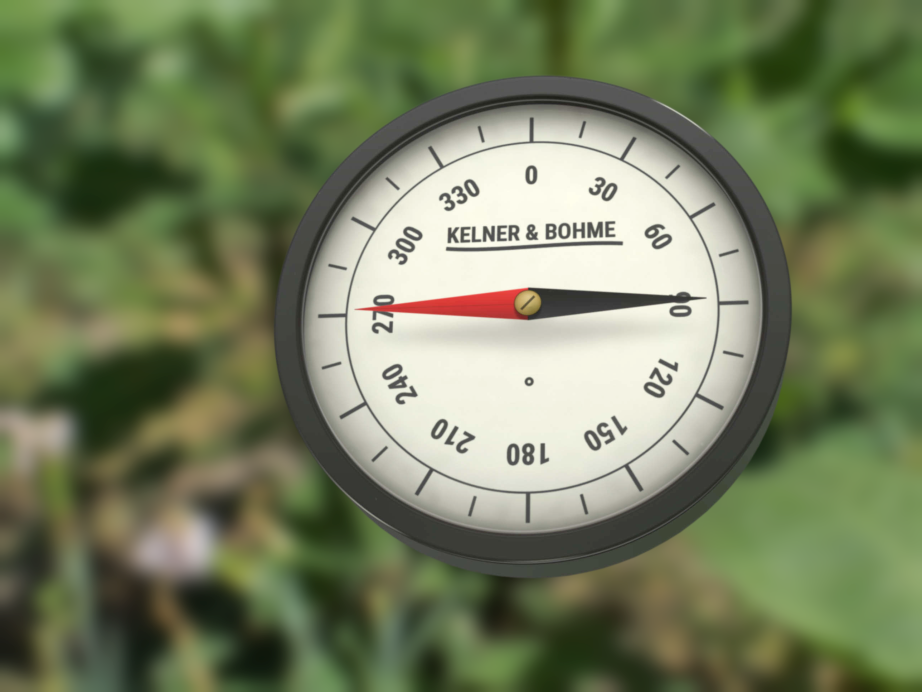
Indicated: 270,°
